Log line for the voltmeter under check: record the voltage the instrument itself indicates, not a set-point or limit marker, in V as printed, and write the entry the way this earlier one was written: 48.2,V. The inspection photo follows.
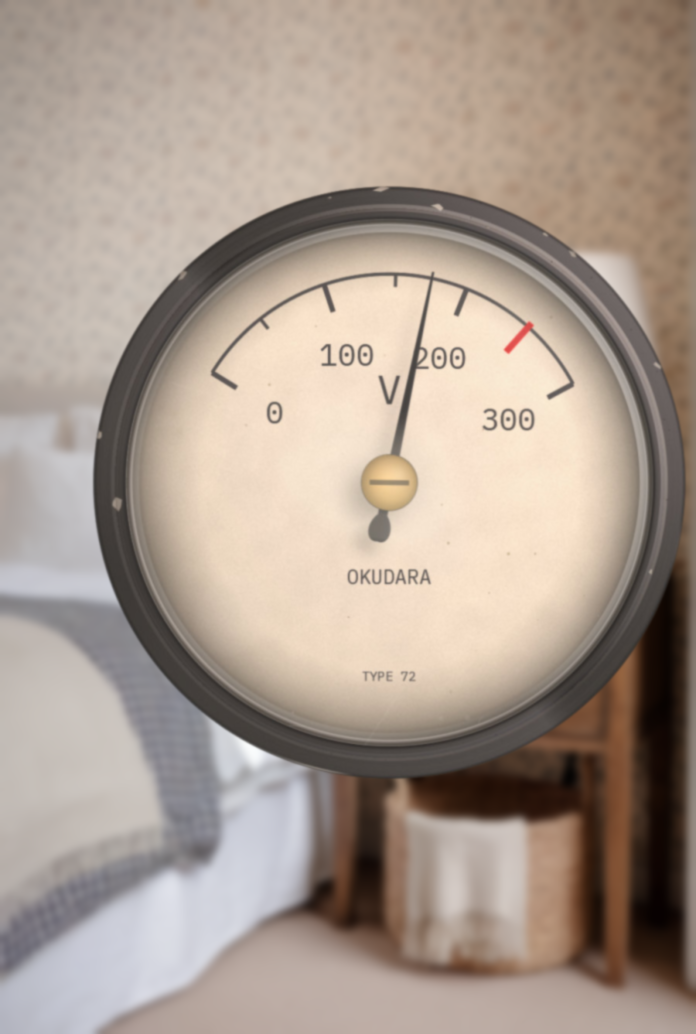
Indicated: 175,V
